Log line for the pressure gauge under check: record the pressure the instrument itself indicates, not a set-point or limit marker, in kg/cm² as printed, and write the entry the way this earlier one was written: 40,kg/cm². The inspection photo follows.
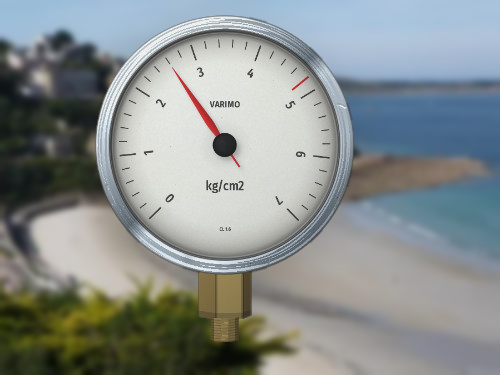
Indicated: 2.6,kg/cm²
